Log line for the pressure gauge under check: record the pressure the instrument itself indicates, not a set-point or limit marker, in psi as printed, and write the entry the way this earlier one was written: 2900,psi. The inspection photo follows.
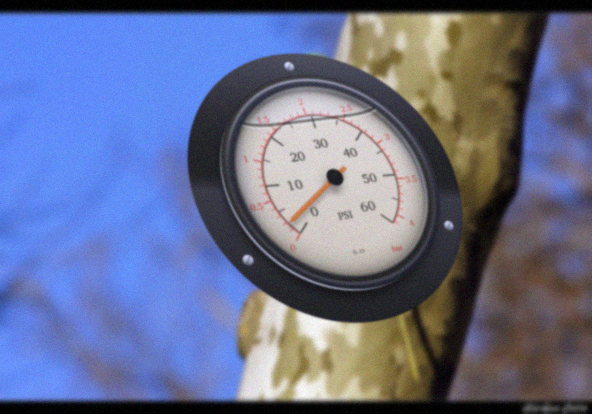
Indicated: 2.5,psi
